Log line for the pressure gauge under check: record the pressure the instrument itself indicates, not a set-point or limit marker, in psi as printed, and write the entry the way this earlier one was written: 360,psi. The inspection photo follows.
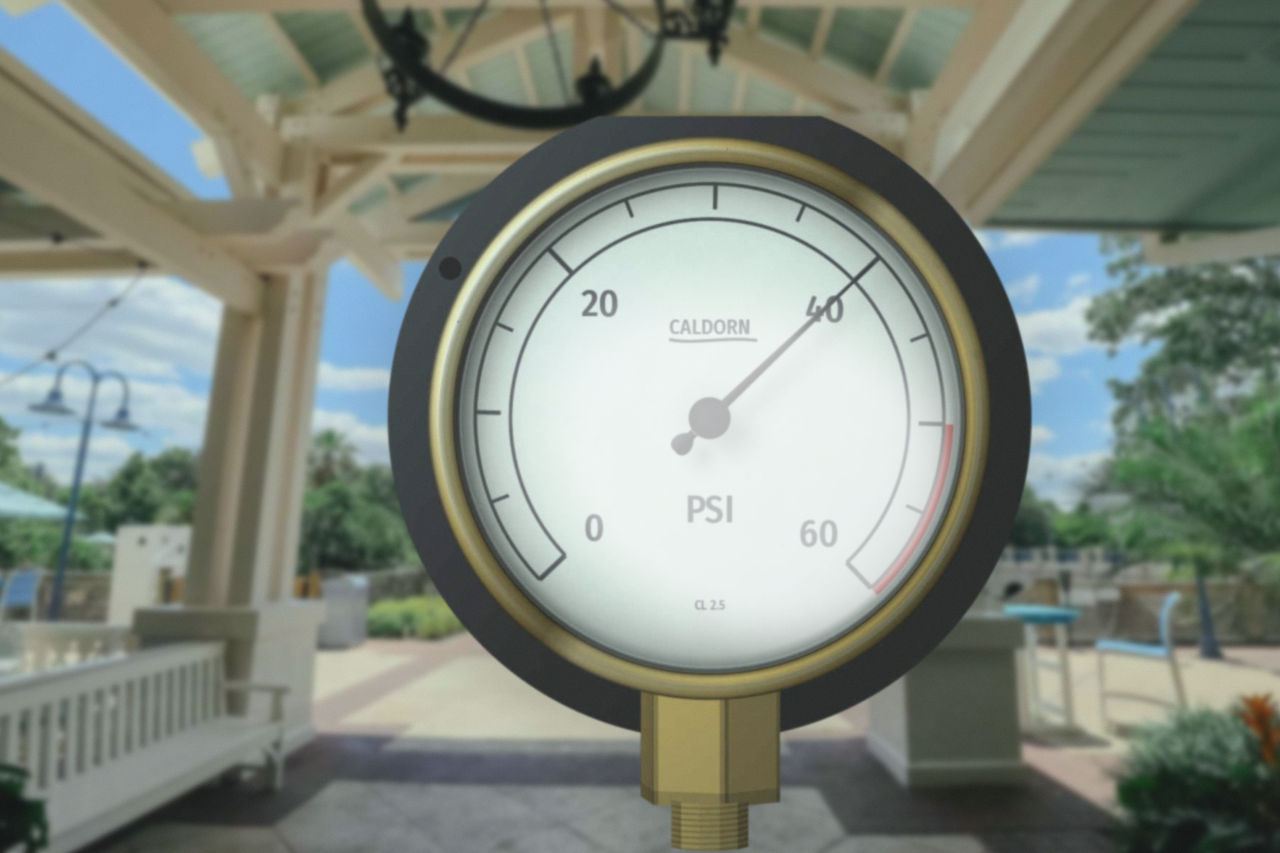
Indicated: 40,psi
